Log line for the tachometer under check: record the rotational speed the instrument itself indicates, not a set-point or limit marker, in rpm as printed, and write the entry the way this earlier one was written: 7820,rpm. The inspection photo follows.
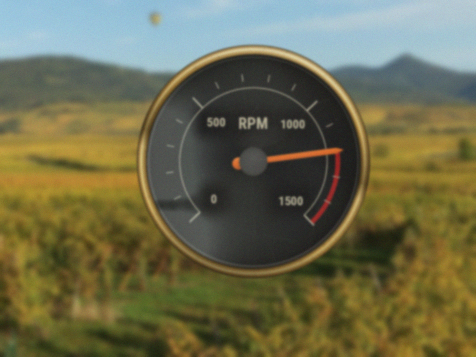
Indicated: 1200,rpm
